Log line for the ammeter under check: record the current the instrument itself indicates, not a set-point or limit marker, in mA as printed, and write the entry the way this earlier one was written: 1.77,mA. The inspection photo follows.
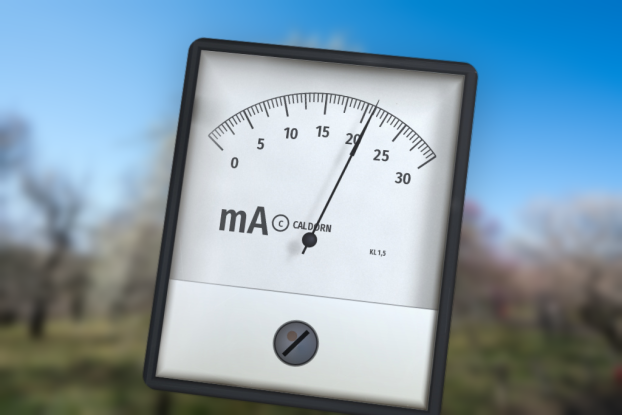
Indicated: 21,mA
